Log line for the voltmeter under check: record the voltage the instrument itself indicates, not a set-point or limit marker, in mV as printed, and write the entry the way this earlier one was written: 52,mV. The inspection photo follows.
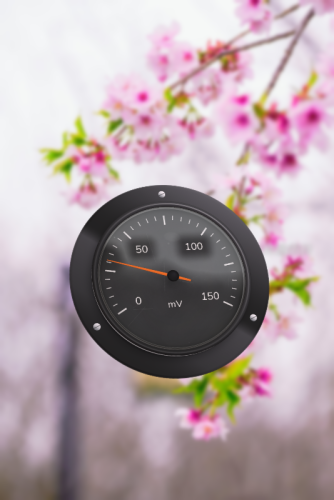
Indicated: 30,mV
